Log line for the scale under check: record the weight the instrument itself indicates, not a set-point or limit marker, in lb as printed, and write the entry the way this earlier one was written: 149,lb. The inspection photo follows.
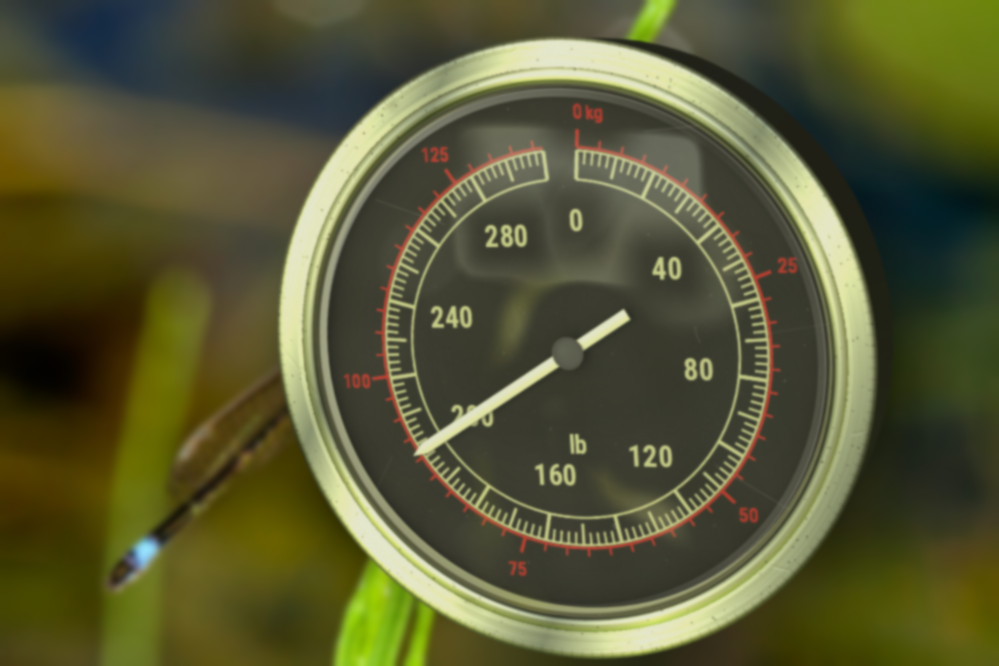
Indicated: 200,lb
